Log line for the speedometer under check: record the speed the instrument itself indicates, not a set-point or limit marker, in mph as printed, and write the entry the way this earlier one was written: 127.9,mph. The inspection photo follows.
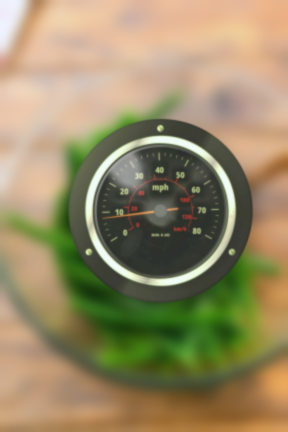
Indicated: 8,mph
